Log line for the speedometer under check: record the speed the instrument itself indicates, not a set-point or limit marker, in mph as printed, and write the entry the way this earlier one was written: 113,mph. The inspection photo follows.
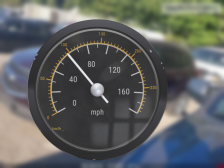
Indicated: 60,mph
